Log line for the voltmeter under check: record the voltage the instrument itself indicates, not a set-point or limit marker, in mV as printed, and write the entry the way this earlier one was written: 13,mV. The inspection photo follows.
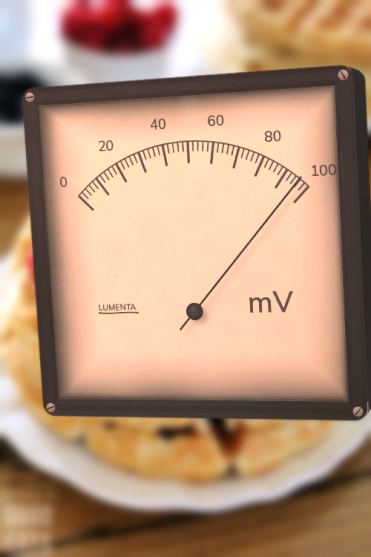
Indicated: 96,mV
